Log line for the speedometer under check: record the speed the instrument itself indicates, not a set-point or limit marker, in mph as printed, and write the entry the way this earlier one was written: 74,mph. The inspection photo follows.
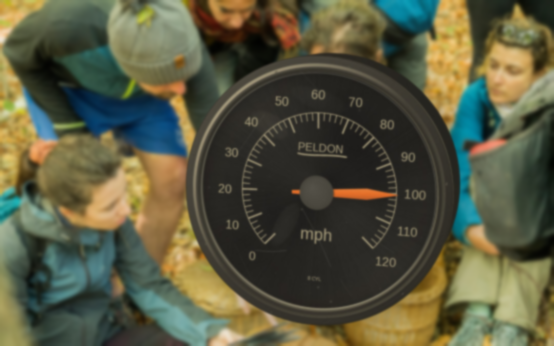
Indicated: 100,mph
